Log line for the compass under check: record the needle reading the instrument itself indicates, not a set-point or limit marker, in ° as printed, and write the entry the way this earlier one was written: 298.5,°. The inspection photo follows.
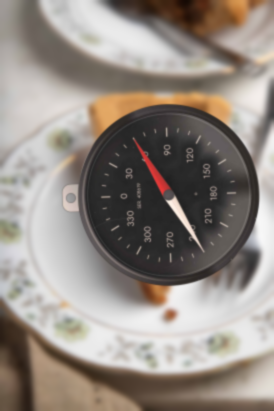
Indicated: 60,°
